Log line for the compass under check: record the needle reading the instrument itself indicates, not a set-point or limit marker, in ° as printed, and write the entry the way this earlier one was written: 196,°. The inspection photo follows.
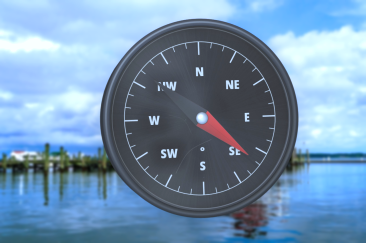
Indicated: 130,°
